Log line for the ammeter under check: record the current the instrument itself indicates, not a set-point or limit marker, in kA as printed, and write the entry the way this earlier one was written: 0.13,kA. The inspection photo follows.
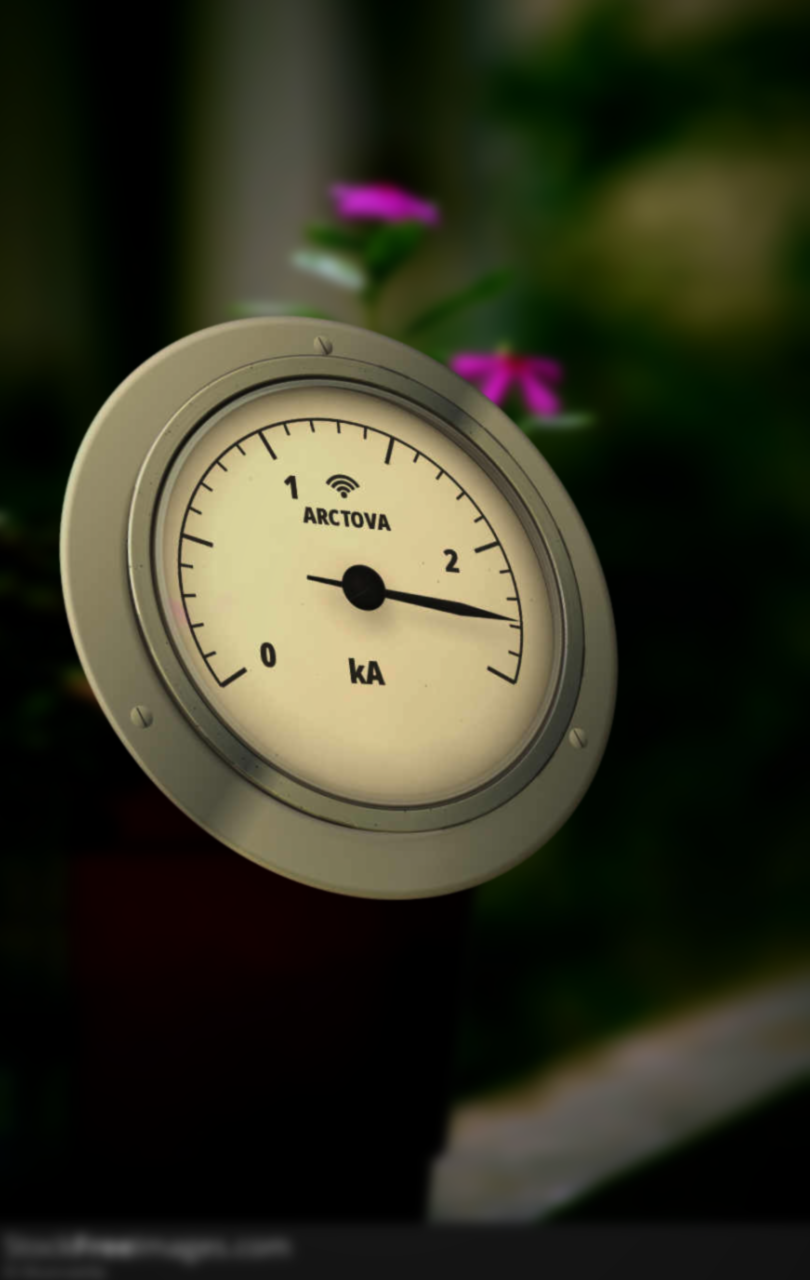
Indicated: 2.3,kA
